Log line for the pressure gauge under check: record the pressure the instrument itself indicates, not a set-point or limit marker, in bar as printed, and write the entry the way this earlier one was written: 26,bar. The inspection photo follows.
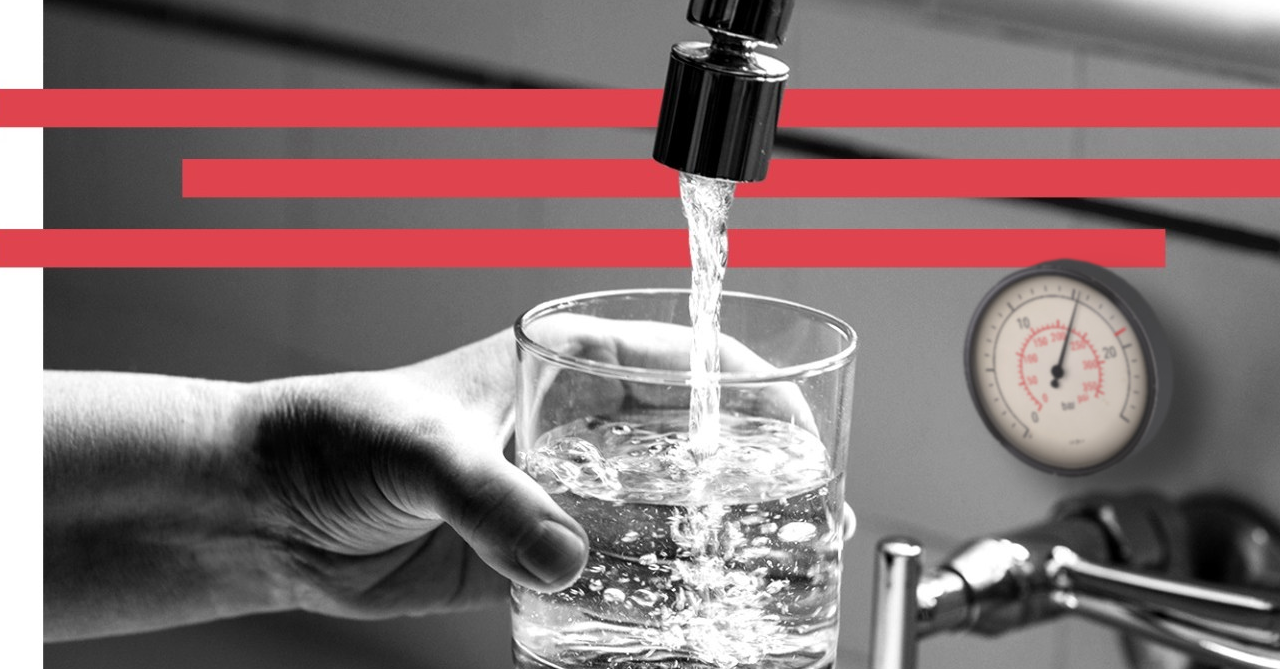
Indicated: 15.5,bar
